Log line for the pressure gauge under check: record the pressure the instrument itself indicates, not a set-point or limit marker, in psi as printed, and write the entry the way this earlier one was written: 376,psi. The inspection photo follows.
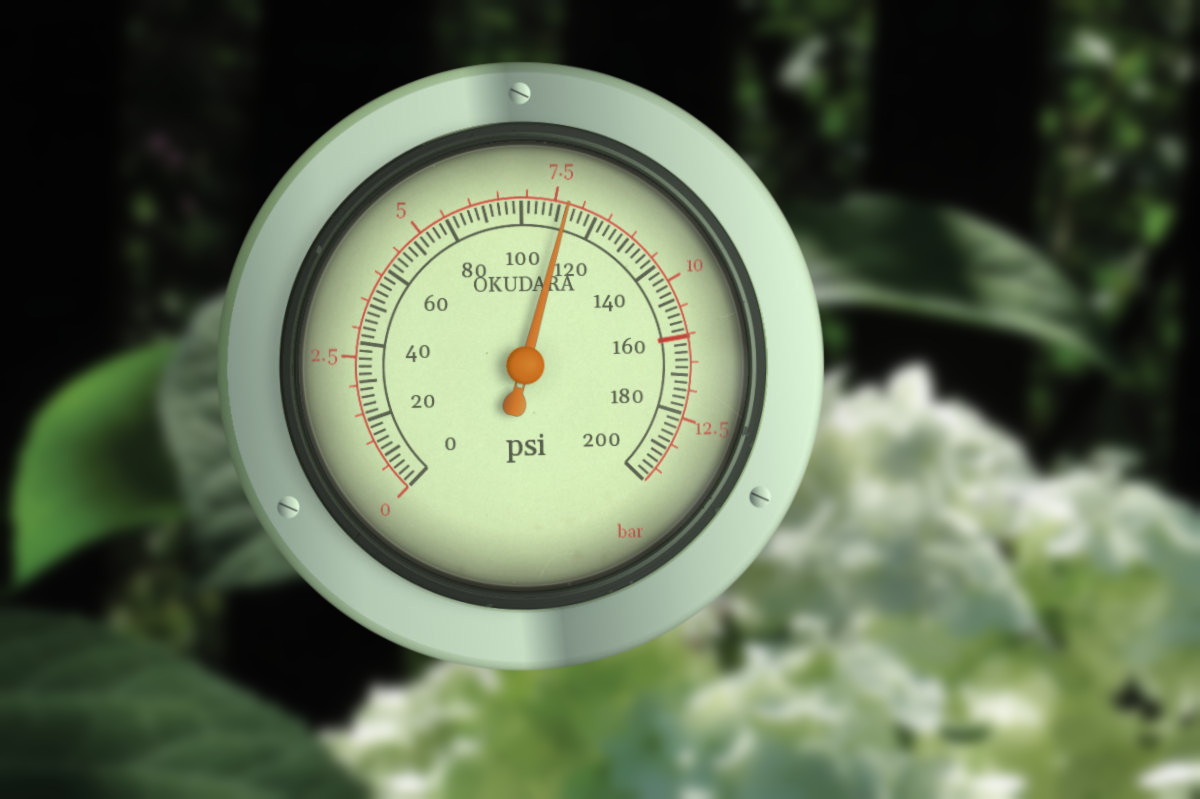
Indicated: 112,psi
